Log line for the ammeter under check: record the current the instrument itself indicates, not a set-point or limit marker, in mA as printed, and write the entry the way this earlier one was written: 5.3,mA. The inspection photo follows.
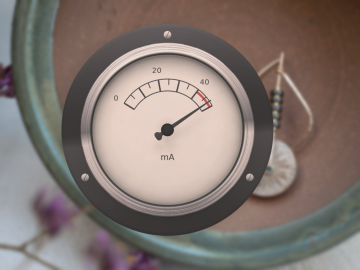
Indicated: 47.5,mA
